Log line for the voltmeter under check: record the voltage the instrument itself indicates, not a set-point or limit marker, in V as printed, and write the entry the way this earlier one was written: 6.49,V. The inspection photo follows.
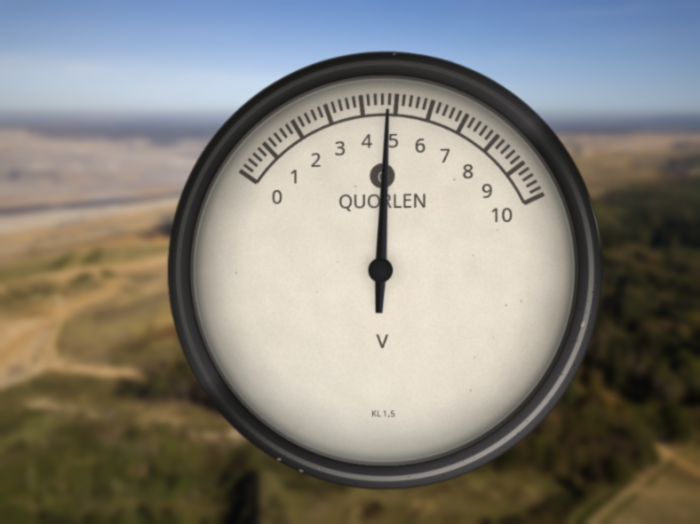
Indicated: 4.8,V
